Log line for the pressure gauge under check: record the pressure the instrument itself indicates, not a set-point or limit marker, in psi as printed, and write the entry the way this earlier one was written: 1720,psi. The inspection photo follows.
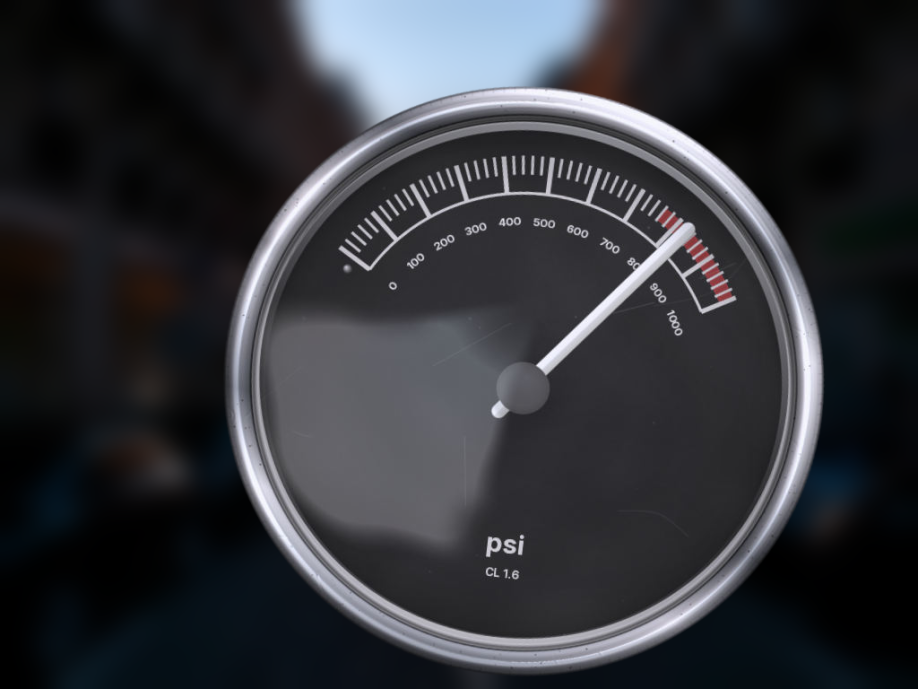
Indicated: 820,psi
